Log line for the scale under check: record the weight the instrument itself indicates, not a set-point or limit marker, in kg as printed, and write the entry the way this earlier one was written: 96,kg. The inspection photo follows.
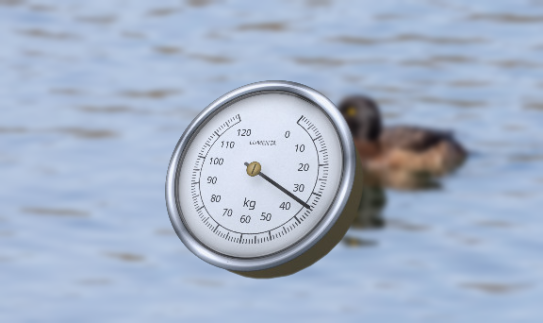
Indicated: 35,kg
